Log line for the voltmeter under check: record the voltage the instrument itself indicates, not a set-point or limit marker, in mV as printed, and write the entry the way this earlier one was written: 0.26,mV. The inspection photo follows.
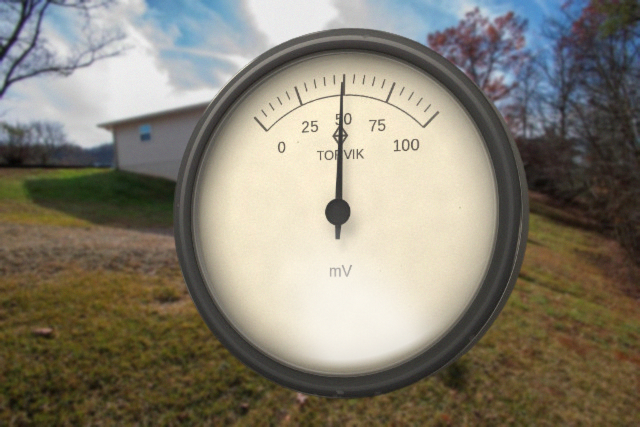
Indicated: 50,mV
